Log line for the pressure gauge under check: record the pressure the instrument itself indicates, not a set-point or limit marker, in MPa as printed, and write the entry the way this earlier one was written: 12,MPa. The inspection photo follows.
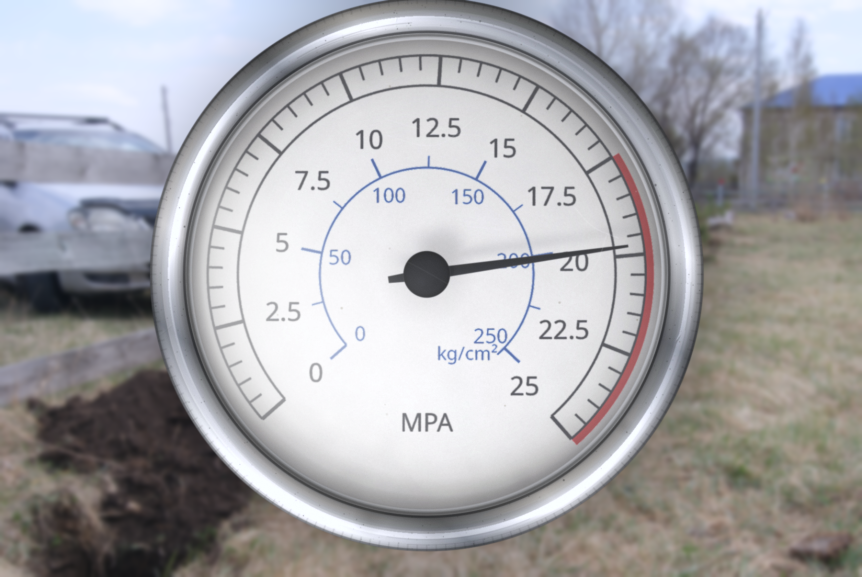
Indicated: 19.75,MPa
